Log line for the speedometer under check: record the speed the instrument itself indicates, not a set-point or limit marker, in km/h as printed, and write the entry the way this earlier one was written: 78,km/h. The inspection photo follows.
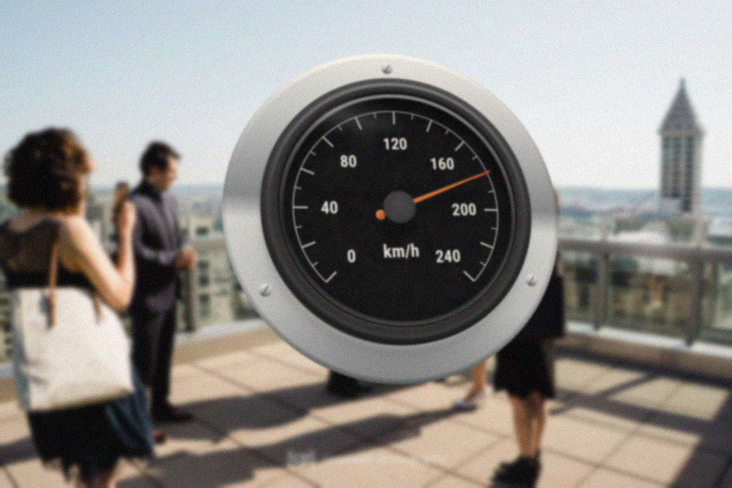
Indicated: 180,km/h
